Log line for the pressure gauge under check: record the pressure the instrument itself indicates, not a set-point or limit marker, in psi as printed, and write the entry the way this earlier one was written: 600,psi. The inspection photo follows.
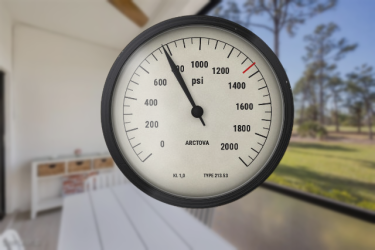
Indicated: 775,psi
